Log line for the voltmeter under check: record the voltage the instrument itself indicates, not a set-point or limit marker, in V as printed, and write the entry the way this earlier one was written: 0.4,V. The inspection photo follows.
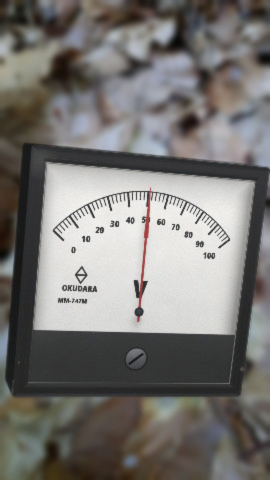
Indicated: 50,V
